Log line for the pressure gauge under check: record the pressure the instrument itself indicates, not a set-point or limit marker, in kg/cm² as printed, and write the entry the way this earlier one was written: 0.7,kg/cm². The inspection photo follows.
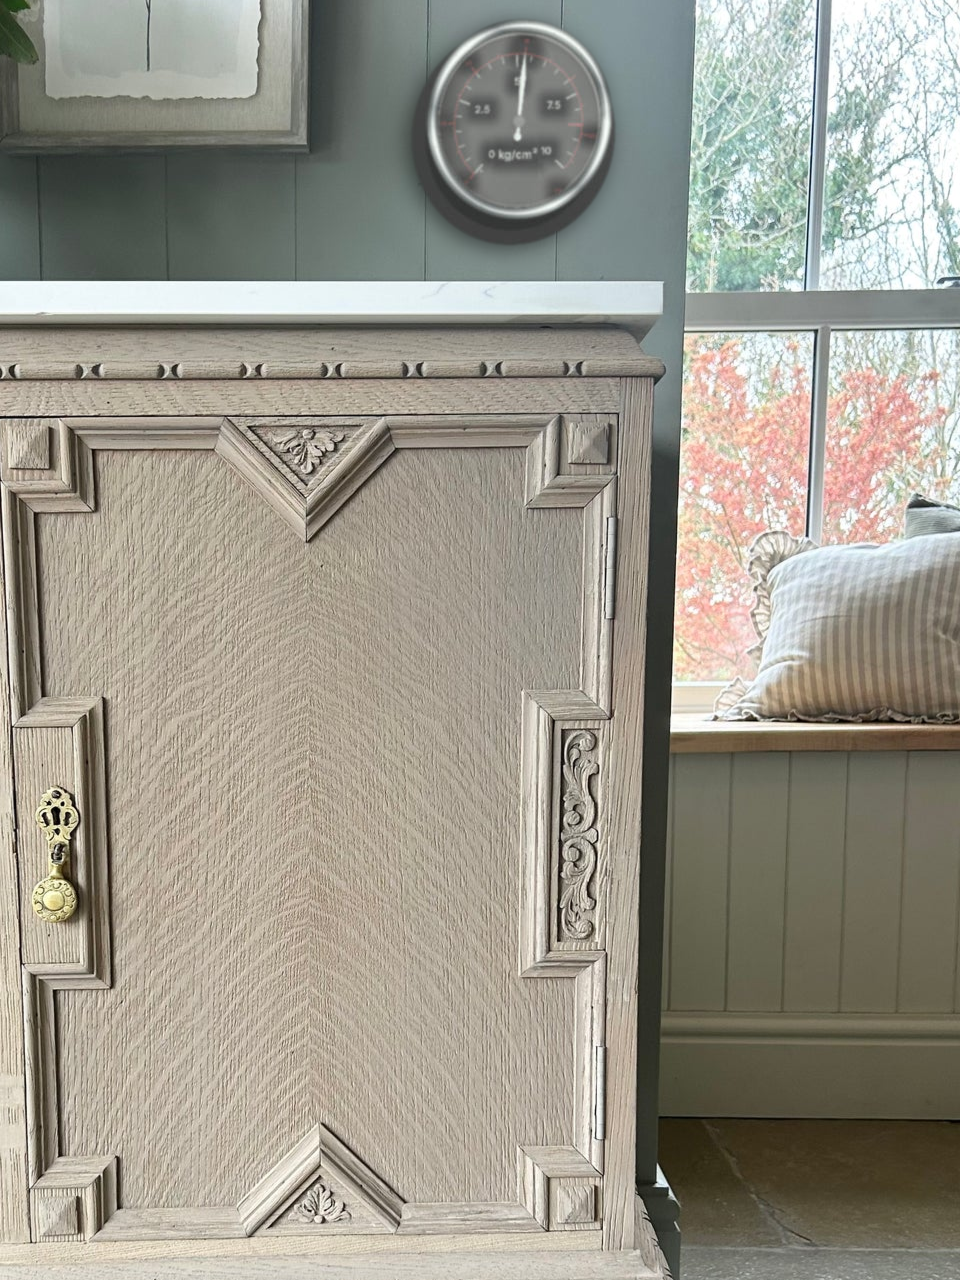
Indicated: 5.25,kg/cm²
